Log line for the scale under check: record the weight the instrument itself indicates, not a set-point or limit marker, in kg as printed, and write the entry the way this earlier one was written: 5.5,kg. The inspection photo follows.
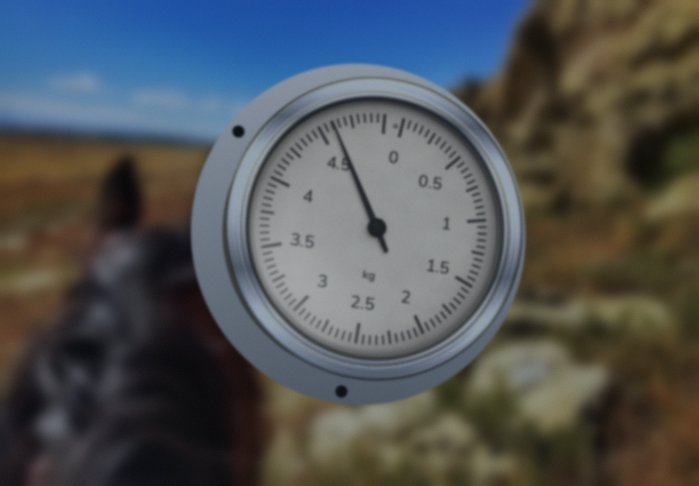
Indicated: 4.6,kg
